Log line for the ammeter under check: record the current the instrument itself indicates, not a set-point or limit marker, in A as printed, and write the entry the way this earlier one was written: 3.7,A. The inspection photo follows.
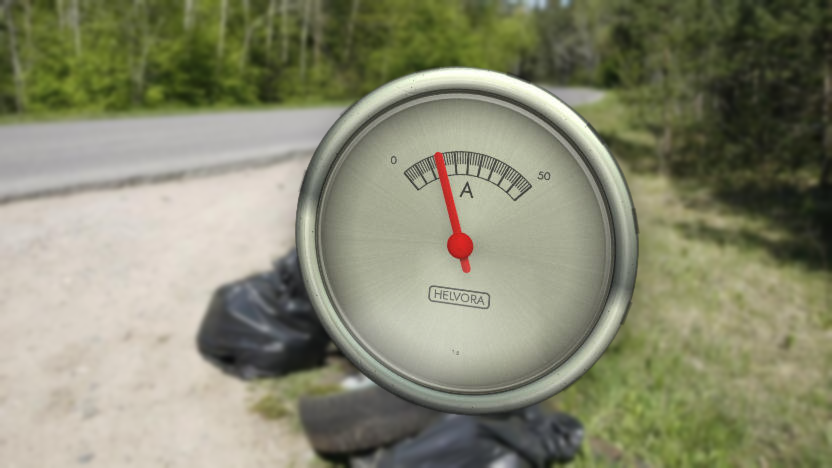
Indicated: 15,A
